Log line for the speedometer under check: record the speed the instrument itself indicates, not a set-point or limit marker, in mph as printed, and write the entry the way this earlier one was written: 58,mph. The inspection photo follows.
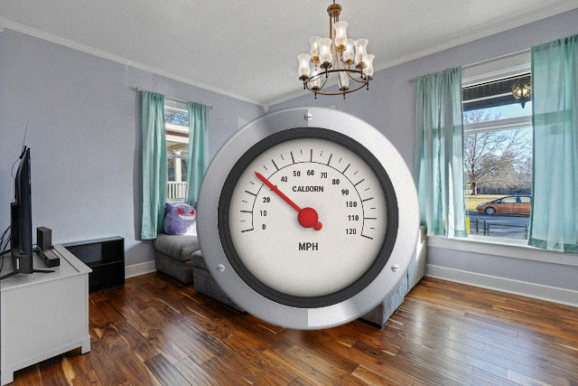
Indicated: 30,mph
